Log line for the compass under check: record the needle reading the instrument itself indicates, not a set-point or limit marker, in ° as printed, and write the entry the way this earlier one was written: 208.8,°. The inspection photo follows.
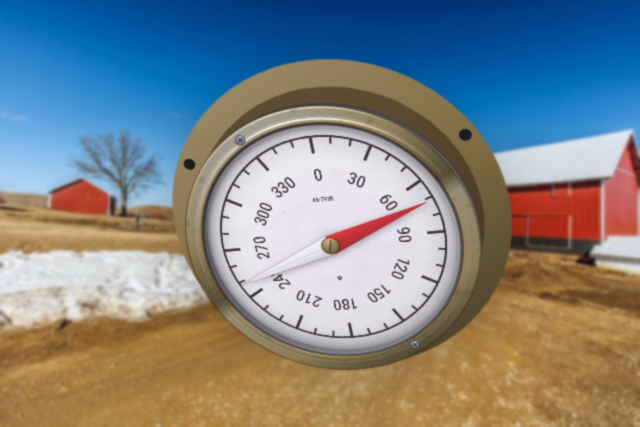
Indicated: 70,°
